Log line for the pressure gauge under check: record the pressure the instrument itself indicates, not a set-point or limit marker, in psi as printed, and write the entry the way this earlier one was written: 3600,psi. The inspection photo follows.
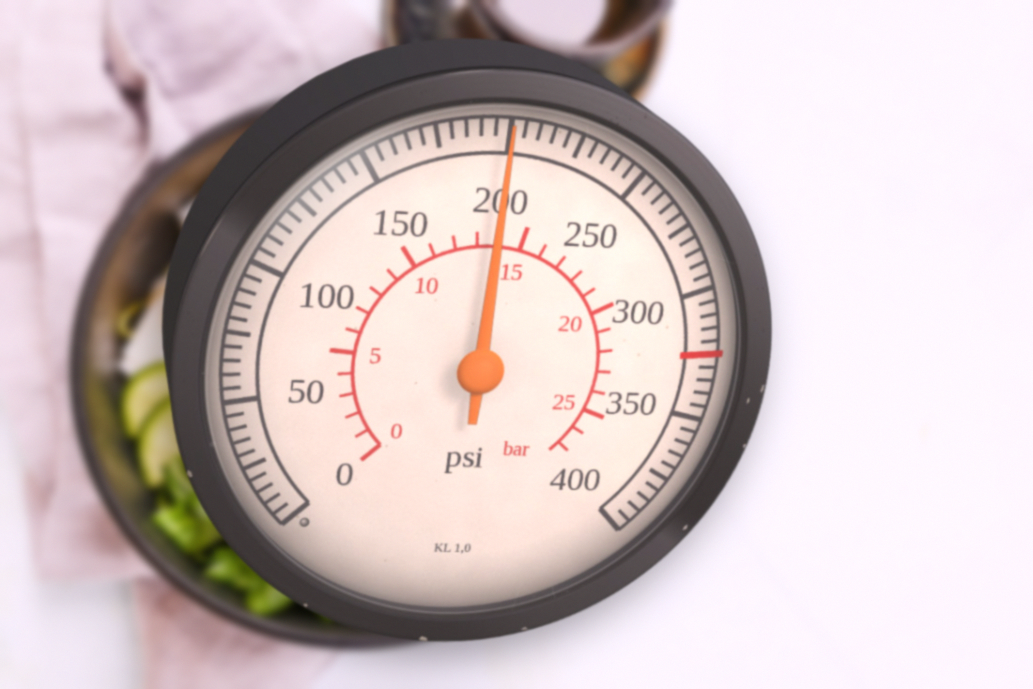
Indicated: 200,psi
